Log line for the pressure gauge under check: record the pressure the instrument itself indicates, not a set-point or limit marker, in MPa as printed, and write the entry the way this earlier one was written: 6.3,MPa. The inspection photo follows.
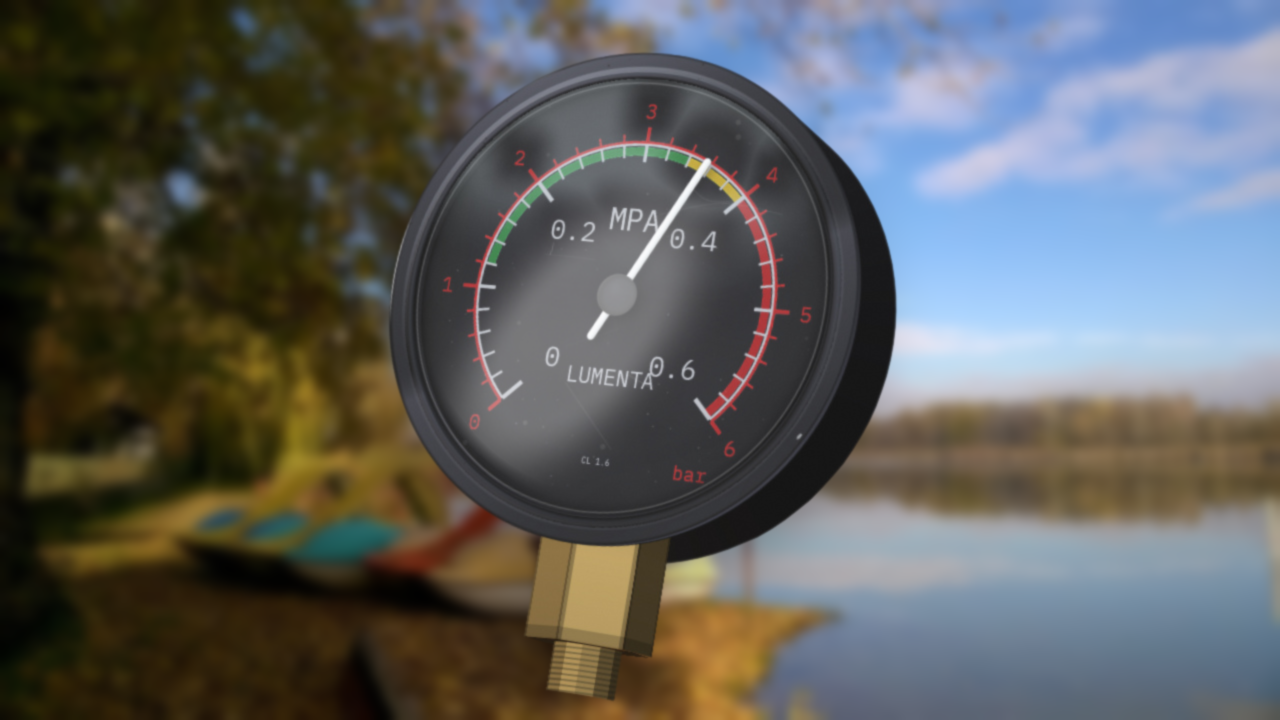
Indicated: 0.36,MPa
